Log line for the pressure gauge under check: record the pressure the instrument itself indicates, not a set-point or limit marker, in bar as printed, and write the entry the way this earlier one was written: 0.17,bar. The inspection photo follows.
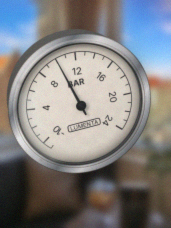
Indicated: 10,bar
